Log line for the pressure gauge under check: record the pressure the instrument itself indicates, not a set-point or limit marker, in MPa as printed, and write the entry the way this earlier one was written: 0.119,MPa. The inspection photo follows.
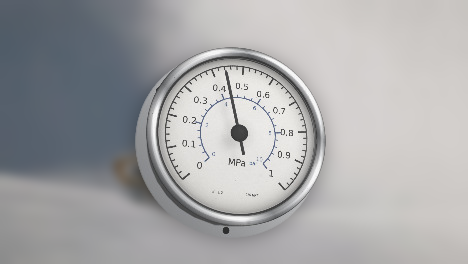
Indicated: 0.44,MPa
